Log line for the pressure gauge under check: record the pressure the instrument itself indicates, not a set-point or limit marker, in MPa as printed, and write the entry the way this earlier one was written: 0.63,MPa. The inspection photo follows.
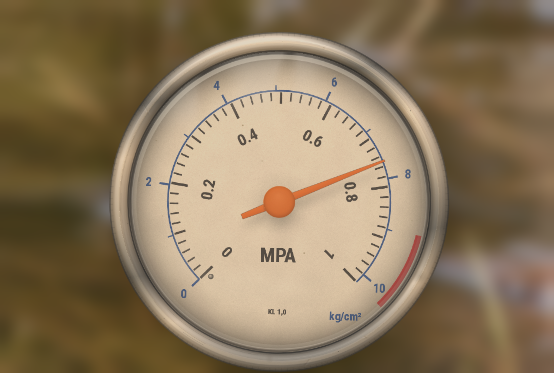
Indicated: 0.75,MPa
